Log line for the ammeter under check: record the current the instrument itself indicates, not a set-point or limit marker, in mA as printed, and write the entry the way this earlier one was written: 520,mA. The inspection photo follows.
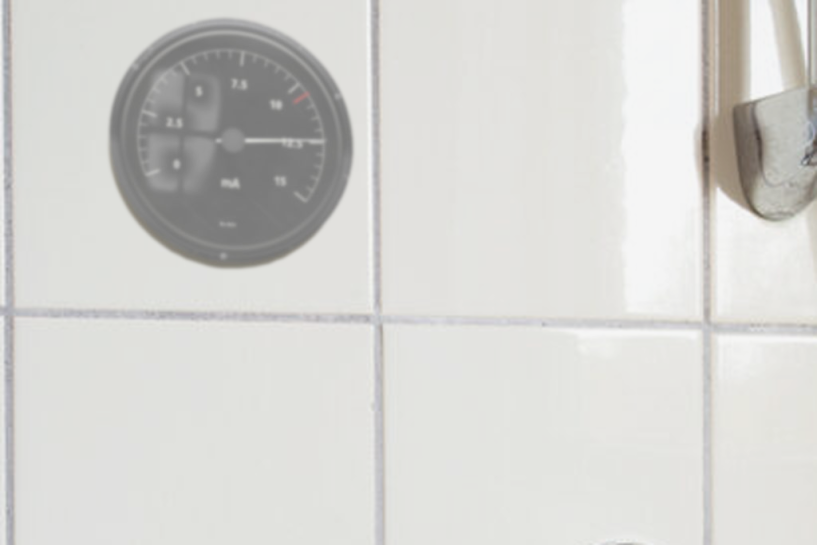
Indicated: 12.5,mA
